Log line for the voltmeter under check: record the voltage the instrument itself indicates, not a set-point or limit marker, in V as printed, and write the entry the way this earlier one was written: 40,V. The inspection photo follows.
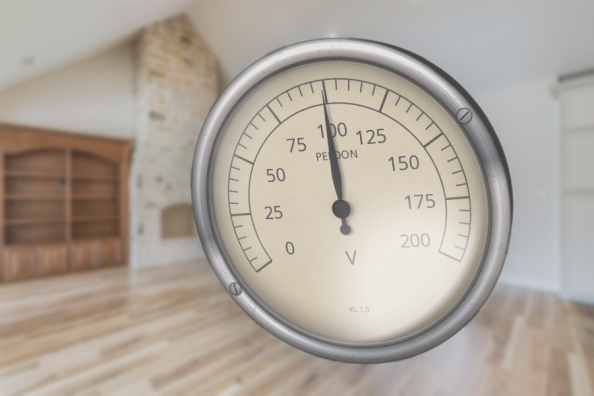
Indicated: 100,V
